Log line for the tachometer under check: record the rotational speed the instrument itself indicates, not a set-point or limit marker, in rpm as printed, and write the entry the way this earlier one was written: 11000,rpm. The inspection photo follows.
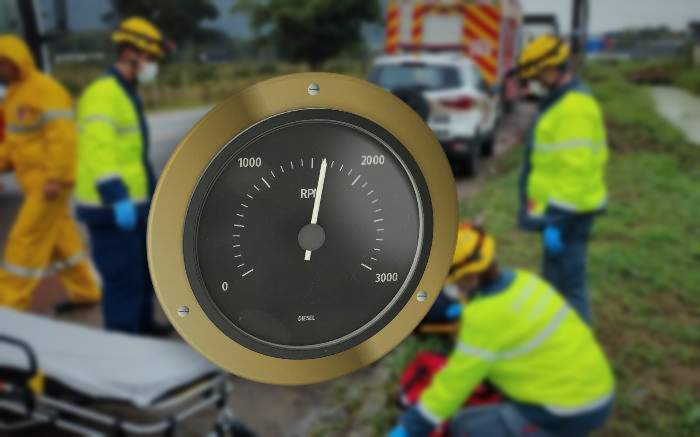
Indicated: 1600,rpm
